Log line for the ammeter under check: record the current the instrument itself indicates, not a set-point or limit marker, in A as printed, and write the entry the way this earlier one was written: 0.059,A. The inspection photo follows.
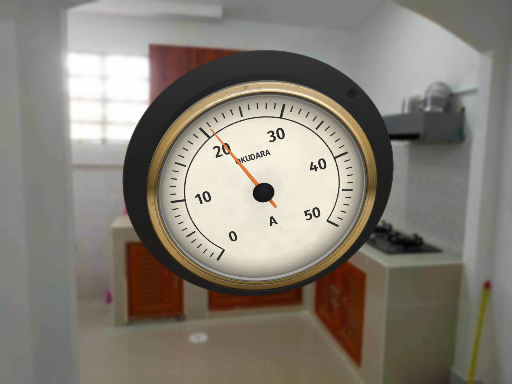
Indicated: 21,A
